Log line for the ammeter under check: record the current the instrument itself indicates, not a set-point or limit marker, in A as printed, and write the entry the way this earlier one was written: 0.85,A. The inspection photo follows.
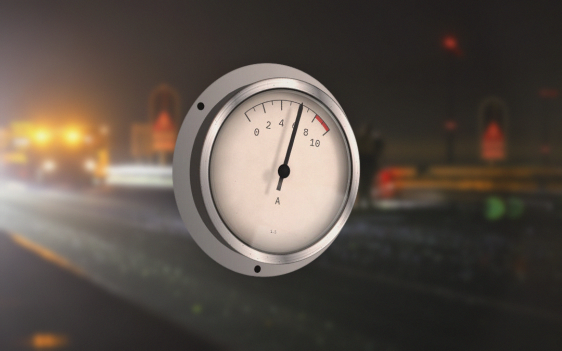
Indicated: 6,A
